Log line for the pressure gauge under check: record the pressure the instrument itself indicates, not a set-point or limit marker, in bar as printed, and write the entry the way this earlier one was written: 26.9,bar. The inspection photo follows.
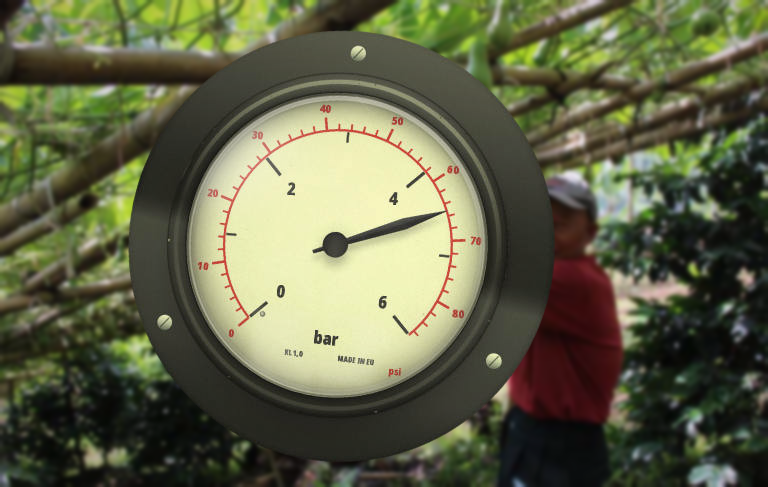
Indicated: 4.5,bar
